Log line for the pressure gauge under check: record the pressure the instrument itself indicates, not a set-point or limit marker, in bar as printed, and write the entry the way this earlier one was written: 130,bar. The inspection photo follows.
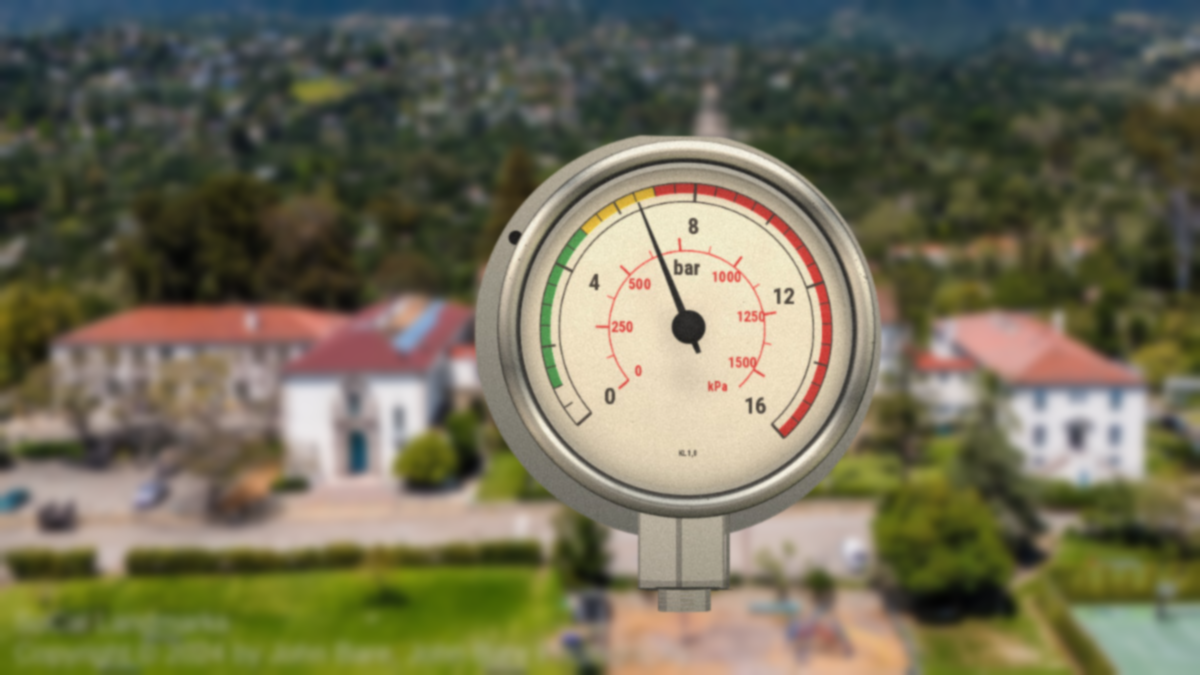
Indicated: 6.5,bar
